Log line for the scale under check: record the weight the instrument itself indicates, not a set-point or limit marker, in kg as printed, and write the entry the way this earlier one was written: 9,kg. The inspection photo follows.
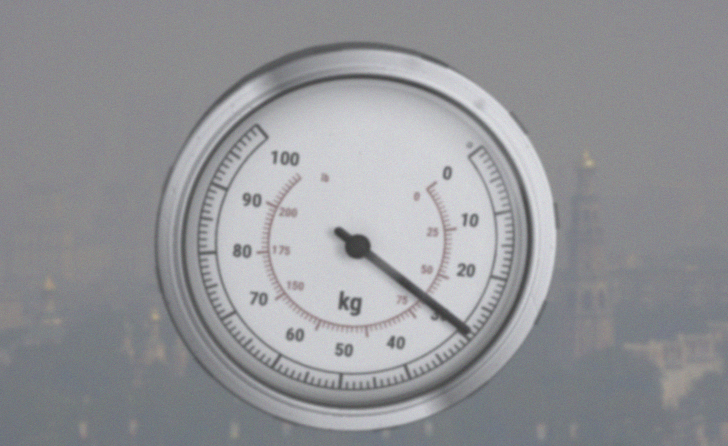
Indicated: 29,kg
